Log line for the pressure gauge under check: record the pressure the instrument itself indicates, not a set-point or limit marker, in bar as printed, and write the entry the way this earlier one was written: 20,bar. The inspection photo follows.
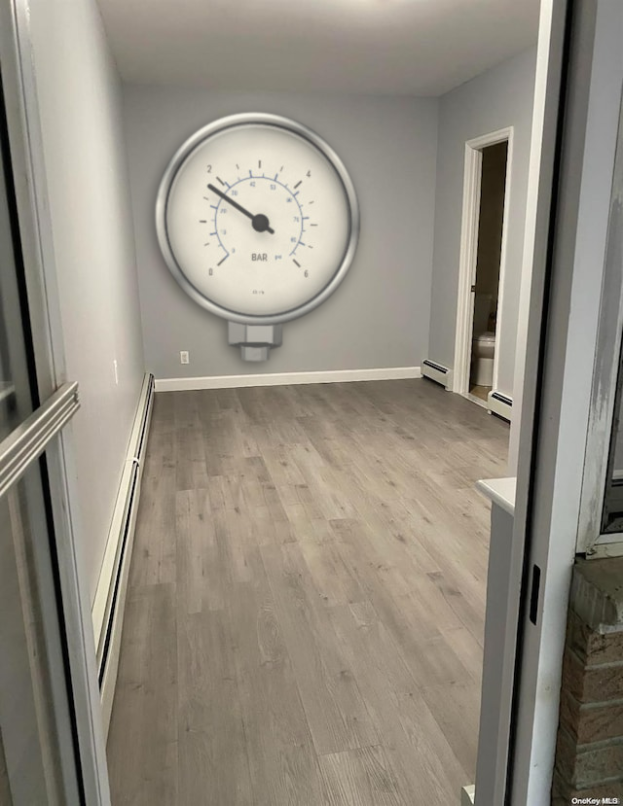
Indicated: 1.75,bar
